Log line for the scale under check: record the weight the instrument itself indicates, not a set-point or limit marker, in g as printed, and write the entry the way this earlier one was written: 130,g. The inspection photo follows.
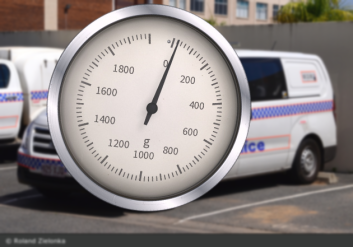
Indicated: 20,g
